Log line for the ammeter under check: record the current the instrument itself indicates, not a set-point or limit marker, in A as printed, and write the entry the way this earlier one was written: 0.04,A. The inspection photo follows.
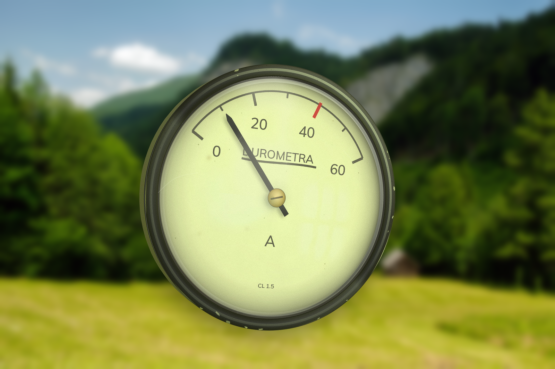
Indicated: 10,A
